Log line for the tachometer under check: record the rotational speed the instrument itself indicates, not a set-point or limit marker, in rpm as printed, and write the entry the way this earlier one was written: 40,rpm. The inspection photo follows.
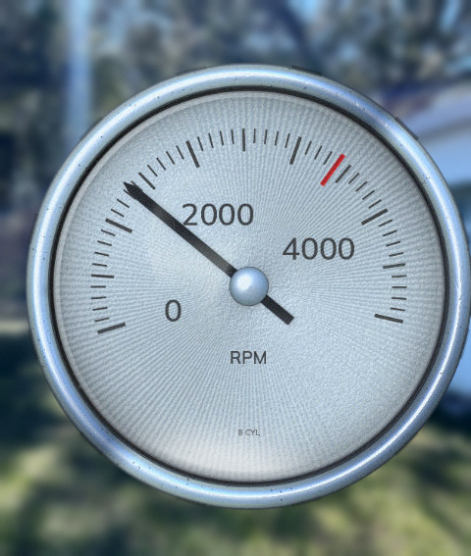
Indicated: 1350,rpm
